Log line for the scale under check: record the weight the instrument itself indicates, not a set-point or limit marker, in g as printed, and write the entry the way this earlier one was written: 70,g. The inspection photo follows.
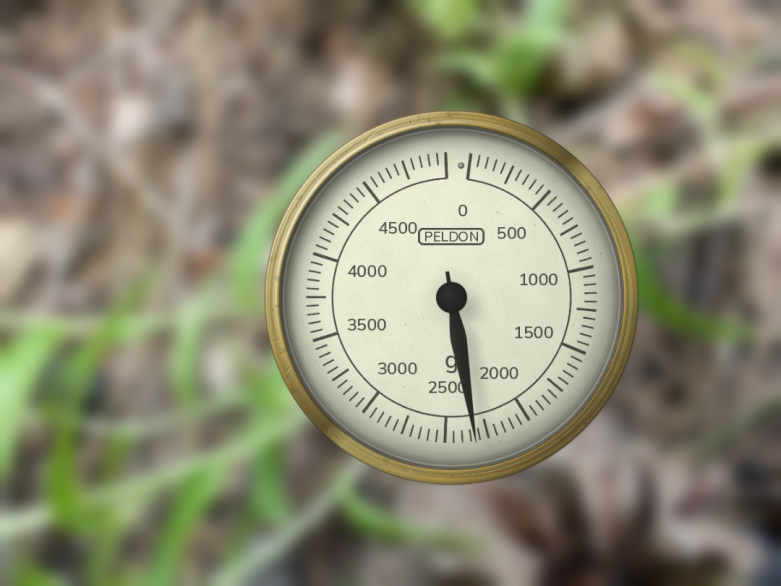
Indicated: 2325,g
